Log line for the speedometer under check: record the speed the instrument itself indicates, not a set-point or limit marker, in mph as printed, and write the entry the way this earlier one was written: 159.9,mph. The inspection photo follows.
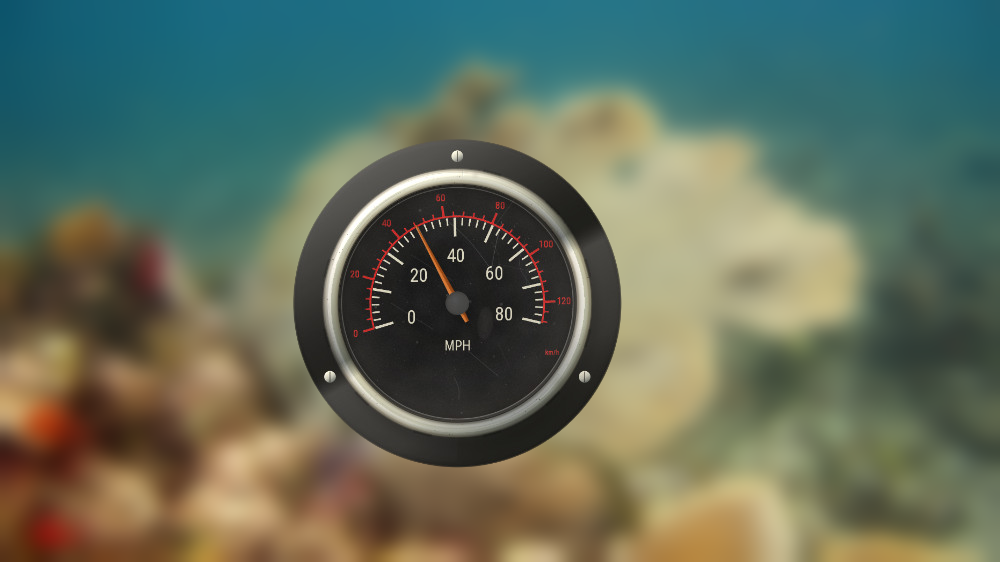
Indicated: 30,mph
